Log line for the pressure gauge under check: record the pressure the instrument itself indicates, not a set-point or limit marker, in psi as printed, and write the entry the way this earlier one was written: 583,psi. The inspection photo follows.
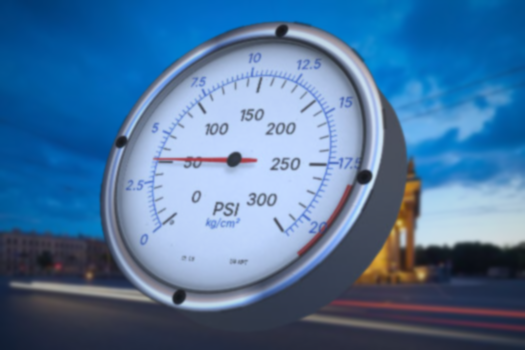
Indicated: 50,psi
